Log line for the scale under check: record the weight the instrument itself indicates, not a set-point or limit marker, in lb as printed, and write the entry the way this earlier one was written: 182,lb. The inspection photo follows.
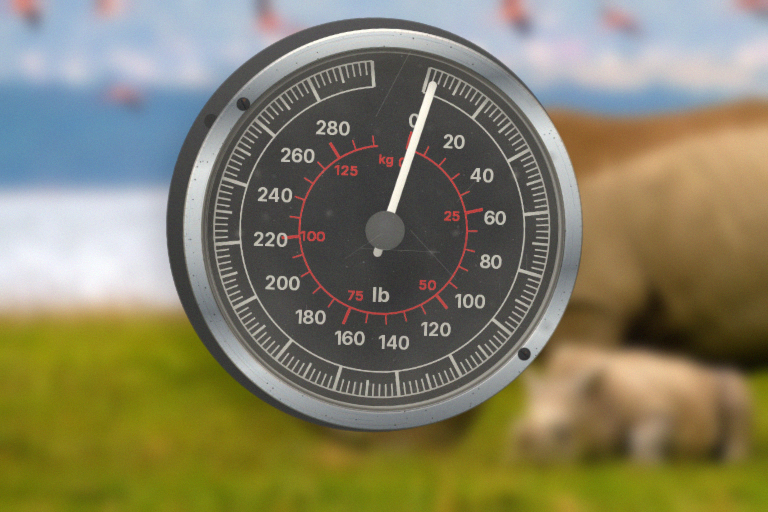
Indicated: 2,lb
